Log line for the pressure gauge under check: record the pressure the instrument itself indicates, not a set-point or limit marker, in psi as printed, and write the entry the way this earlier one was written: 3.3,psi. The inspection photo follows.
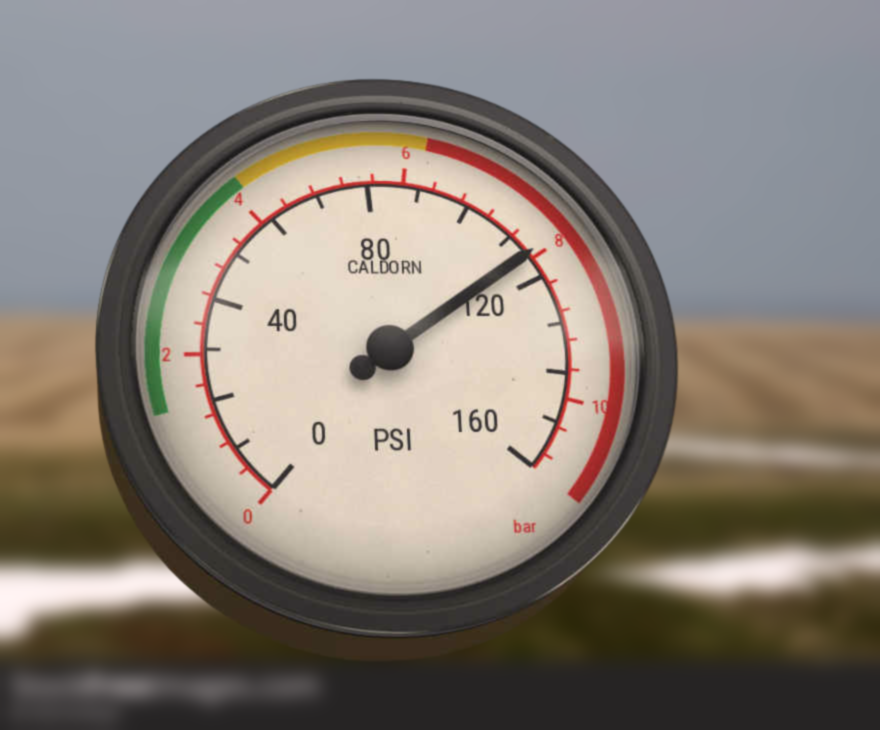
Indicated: 115,psi
